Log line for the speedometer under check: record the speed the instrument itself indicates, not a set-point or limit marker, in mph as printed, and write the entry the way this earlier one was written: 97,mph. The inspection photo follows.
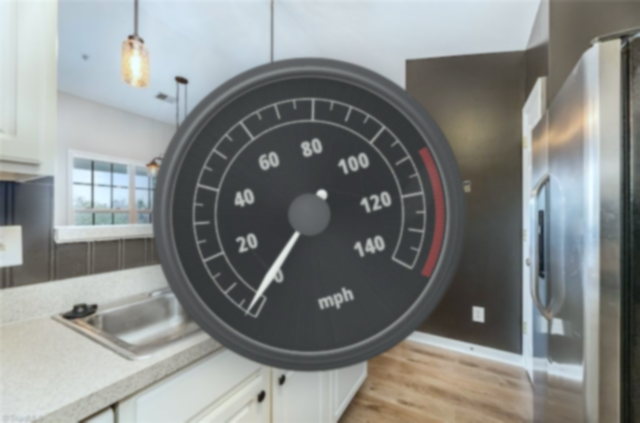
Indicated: 2.5,mph
